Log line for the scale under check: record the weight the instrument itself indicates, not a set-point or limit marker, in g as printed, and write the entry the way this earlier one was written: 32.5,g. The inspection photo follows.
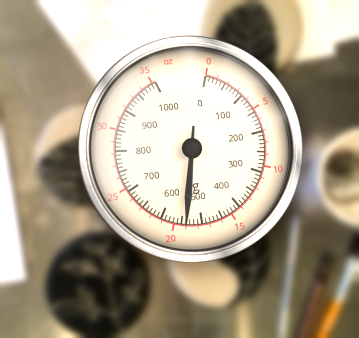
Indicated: 540,g
